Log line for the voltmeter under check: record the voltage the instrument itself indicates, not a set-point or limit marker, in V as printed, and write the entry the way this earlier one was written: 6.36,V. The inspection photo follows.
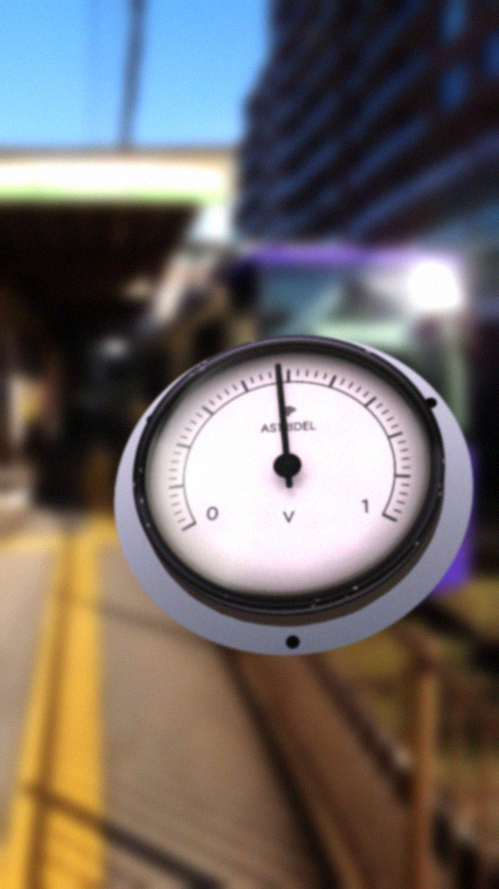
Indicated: 0.48,V
